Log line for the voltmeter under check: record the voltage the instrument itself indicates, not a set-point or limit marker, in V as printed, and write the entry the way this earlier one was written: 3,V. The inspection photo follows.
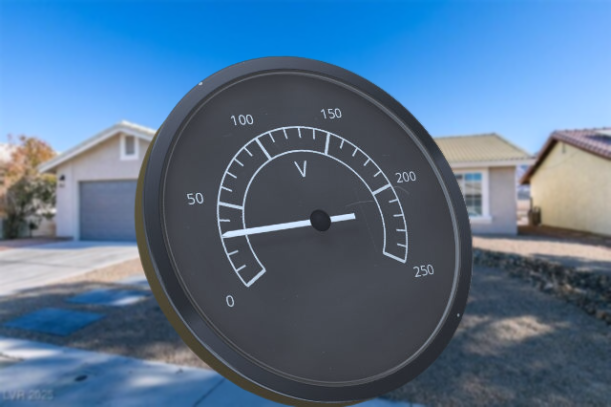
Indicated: 30,V
